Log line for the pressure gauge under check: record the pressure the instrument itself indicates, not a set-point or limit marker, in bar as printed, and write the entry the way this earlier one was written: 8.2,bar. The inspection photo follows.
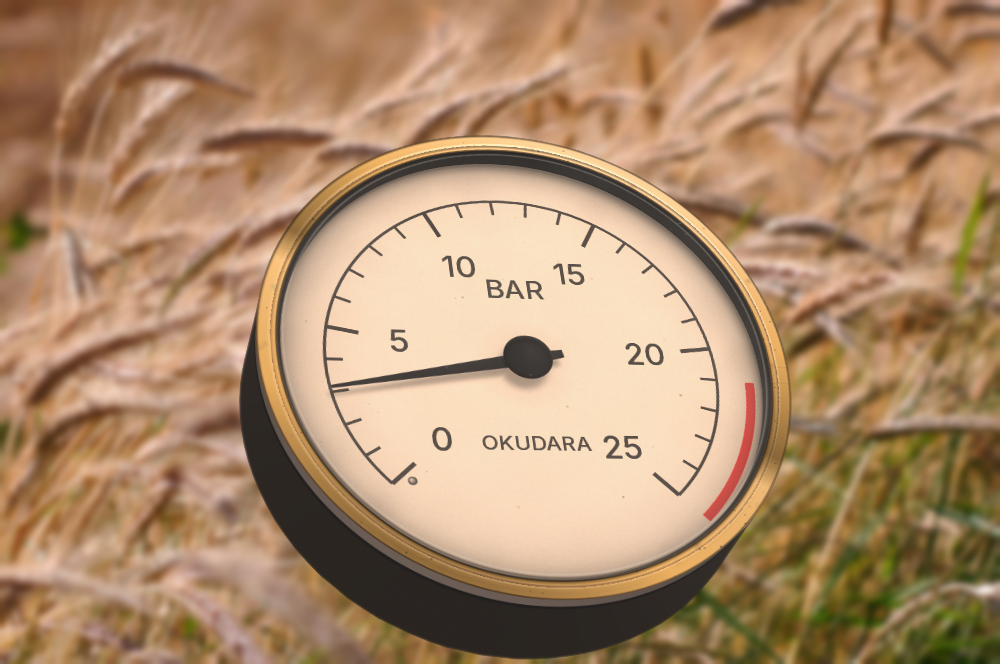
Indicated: 3,bar
